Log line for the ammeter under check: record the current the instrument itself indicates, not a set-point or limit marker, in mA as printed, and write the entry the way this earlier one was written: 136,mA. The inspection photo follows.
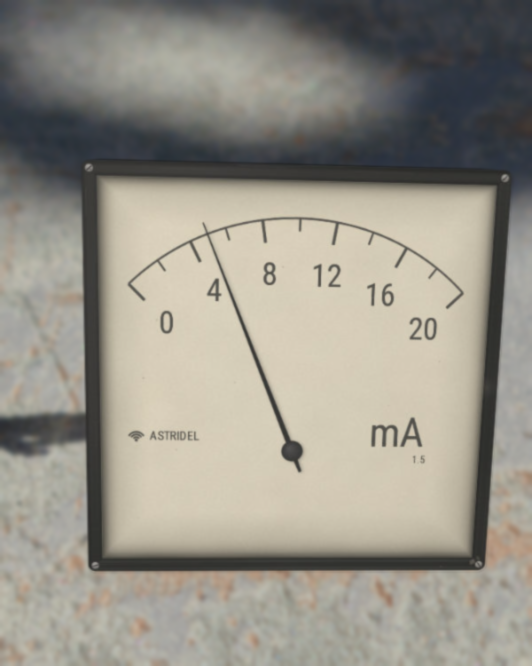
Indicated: 5,mA
